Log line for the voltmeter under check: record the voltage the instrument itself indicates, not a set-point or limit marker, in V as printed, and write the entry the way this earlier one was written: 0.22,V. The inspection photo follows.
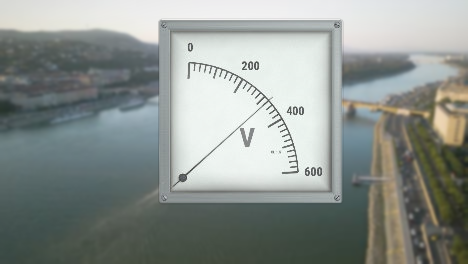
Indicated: 320,V
